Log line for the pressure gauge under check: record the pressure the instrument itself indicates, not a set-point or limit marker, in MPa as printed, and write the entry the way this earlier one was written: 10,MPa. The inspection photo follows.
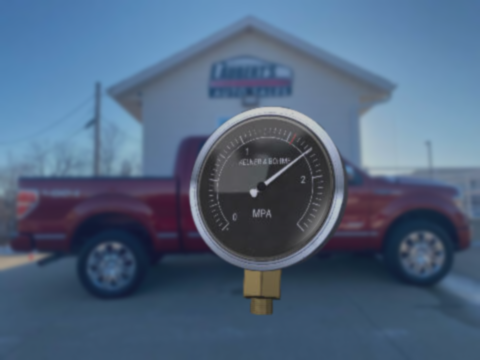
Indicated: 1.75,MPa
